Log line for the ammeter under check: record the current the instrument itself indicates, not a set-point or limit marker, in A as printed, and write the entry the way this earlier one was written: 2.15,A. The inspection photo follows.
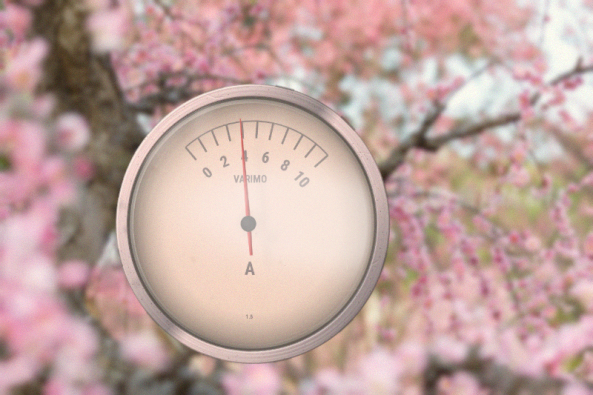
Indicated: 4,A
